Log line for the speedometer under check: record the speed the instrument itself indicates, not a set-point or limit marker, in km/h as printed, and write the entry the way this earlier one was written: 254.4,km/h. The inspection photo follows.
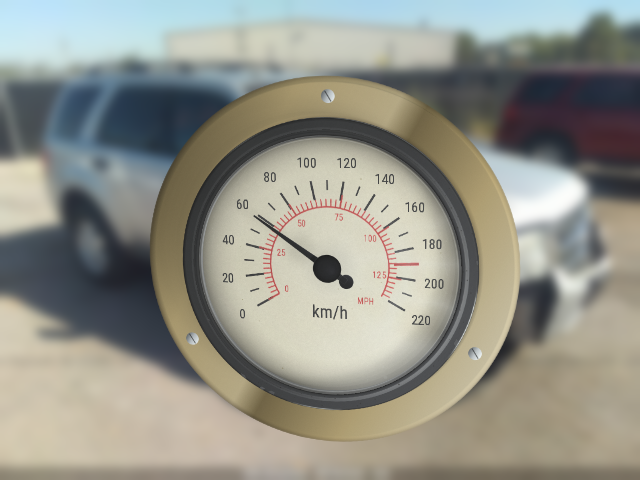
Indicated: 60,km/h
